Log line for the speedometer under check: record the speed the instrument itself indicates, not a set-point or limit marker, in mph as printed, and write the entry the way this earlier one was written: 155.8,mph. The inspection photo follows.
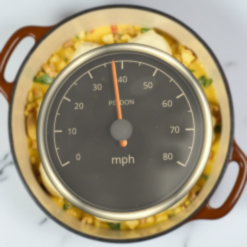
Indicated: 37.5,mph
